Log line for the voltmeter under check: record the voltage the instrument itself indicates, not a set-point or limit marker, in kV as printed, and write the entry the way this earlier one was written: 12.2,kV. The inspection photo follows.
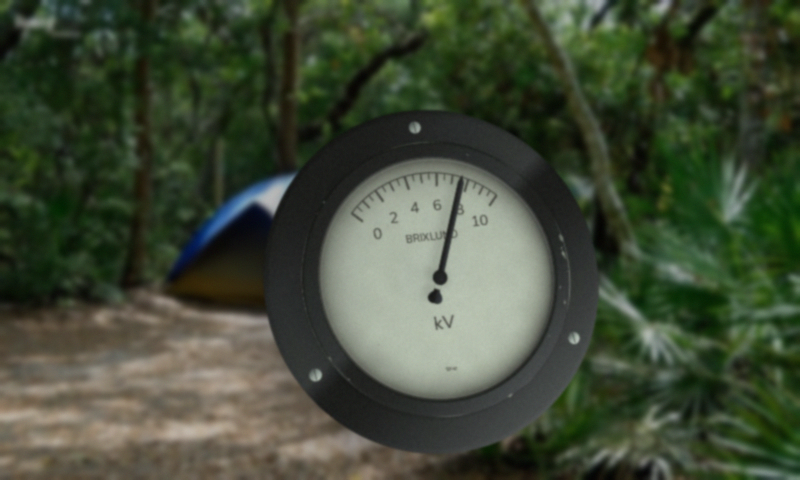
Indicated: 7.5,kV
